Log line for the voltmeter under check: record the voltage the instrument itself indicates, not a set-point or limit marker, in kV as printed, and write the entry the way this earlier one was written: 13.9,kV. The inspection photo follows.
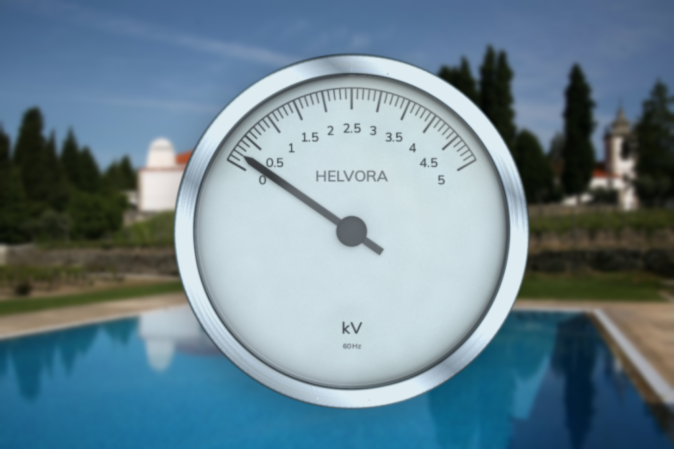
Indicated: 0.2,kV
